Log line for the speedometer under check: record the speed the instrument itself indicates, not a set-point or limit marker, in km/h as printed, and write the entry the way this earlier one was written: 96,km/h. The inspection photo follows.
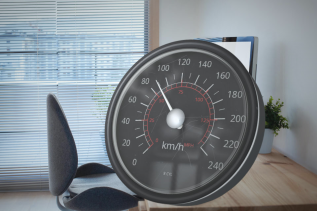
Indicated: 90,km/h
